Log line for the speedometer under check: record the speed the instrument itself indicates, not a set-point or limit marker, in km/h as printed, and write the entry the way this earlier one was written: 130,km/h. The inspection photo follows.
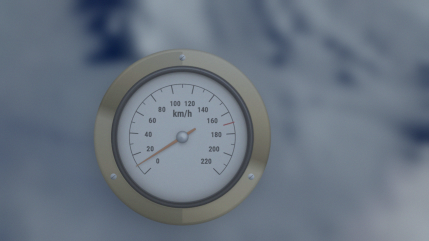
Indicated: 10,km/h
